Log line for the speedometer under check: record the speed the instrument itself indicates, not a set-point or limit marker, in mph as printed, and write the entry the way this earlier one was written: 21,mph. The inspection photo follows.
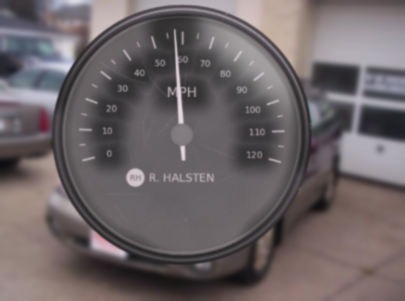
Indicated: 57.5,mph
